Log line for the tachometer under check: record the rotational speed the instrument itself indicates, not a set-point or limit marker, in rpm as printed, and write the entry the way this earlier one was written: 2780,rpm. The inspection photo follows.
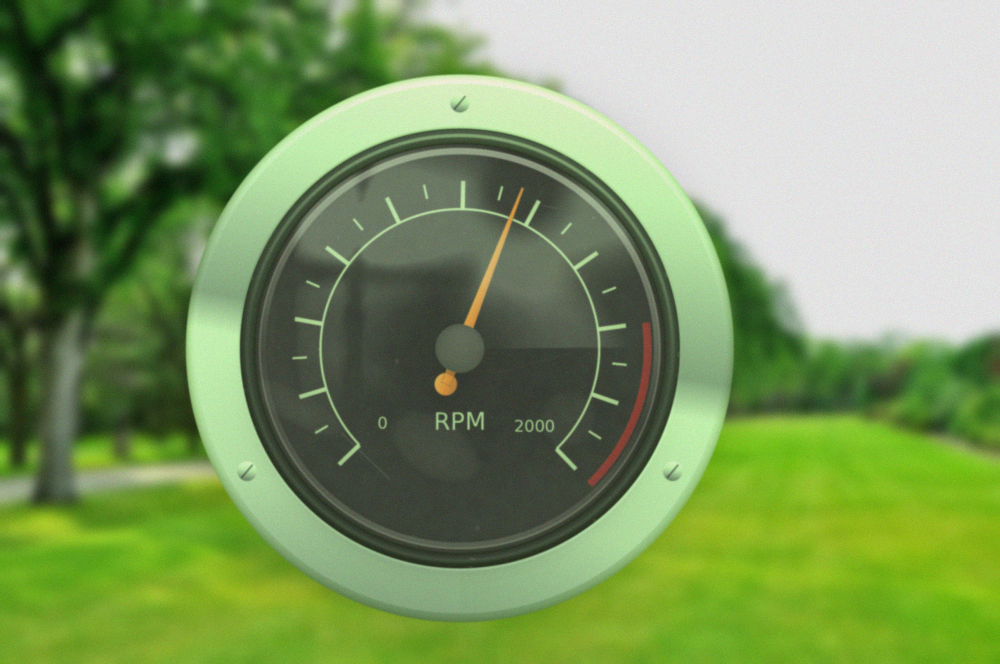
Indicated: 1150,rpm
